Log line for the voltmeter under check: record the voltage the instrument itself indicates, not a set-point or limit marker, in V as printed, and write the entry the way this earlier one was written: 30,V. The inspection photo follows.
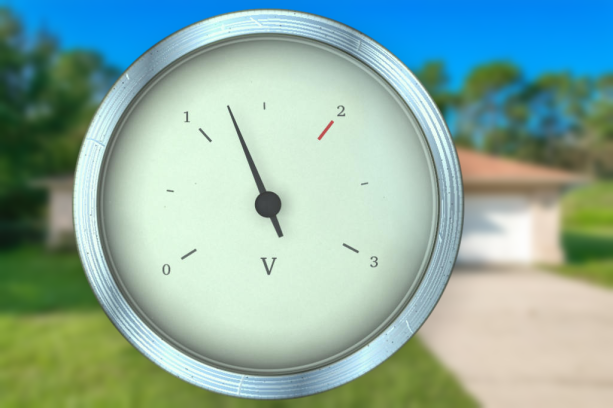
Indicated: 1.25,V
